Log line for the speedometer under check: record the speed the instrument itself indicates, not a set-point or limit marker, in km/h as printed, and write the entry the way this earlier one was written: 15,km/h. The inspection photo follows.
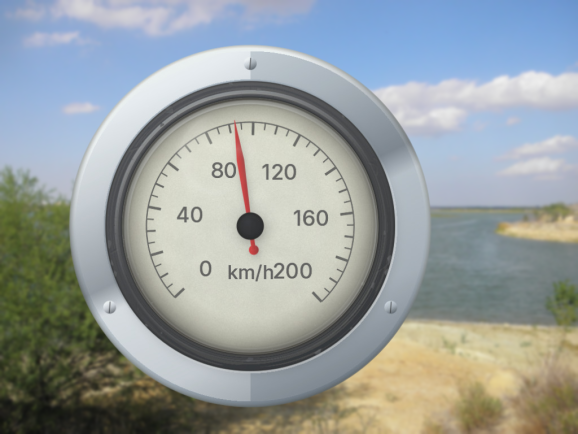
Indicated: 92.5,km/h
